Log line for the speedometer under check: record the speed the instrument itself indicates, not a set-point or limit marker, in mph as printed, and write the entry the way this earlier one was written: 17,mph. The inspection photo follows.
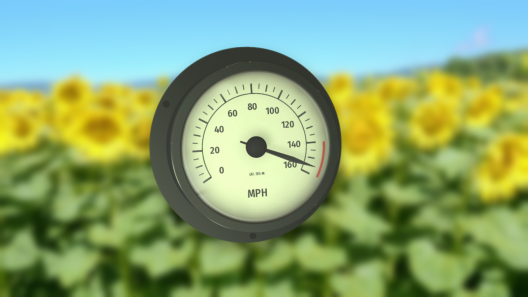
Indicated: 155,mph
